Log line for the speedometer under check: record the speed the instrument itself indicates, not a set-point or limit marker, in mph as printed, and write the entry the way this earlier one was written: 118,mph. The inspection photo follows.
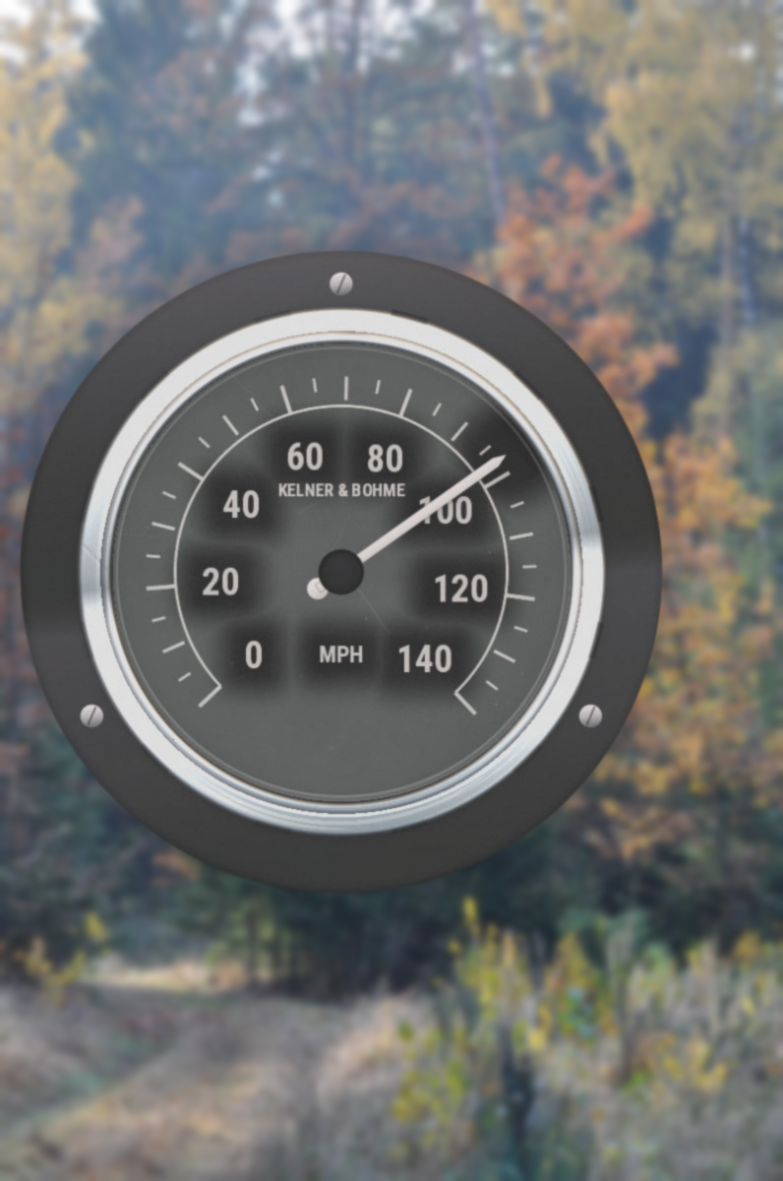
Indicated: 97.5,mph
